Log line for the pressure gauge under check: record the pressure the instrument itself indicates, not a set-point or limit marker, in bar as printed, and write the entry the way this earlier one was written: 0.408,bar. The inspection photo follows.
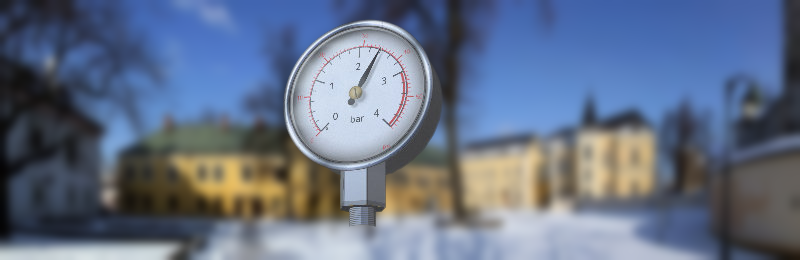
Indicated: 2.4,bar
